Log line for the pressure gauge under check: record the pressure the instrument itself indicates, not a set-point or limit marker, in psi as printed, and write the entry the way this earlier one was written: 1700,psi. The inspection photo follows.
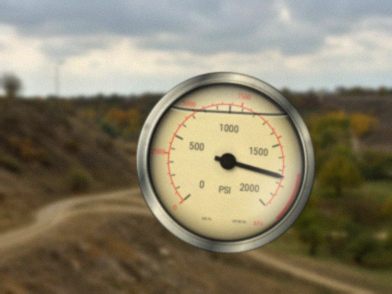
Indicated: 1750,psi
